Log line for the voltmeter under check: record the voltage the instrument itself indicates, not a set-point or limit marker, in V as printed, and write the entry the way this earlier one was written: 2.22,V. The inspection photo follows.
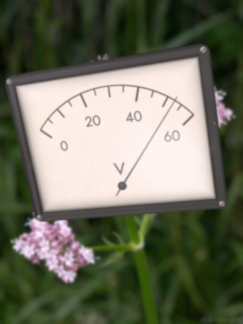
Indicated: 52.5,V
